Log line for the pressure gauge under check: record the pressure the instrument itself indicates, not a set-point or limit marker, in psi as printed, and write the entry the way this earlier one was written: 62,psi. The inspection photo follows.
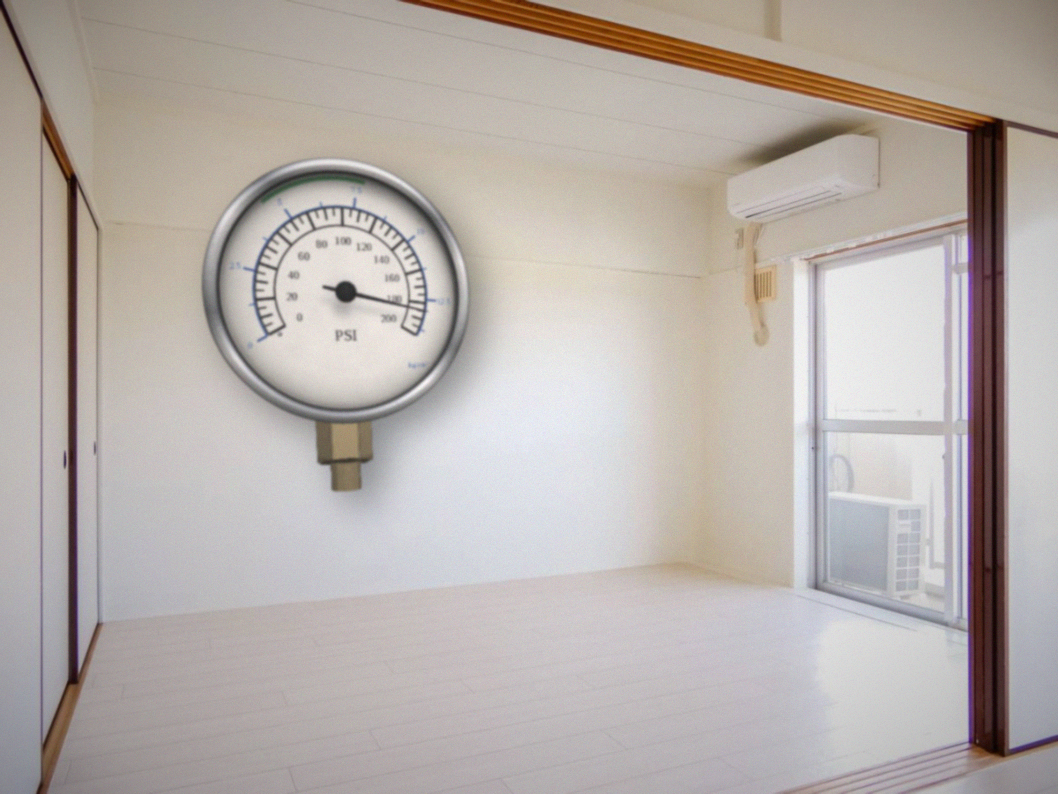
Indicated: 185,psi
